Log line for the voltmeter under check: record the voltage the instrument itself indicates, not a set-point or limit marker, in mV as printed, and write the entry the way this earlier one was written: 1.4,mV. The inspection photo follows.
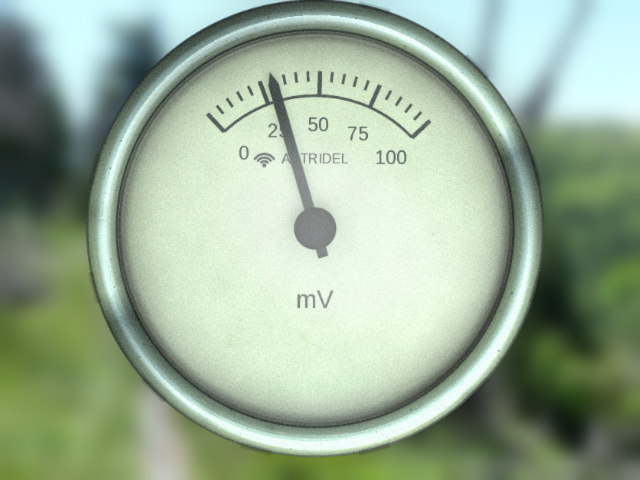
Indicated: 30,mV
